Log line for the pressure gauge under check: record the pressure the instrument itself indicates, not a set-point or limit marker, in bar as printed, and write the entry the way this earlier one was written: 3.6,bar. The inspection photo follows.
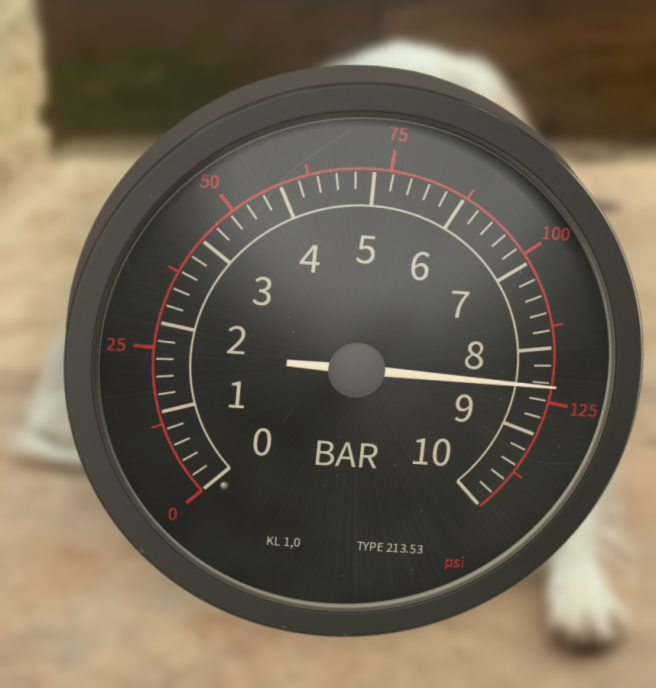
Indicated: 8.4,bar
